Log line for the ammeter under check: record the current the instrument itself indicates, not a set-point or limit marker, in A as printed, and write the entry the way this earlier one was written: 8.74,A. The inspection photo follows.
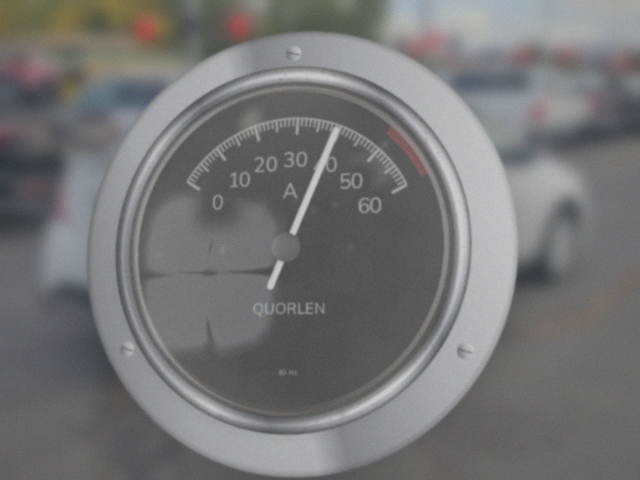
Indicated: 40,A
